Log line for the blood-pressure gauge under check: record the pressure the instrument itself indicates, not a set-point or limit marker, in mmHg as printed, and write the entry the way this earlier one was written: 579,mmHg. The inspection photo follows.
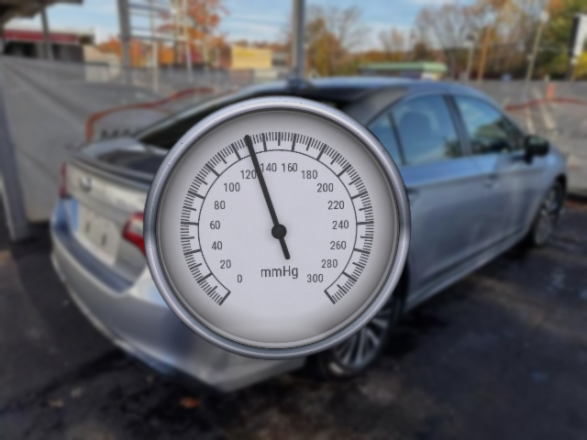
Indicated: 130,mmHg
